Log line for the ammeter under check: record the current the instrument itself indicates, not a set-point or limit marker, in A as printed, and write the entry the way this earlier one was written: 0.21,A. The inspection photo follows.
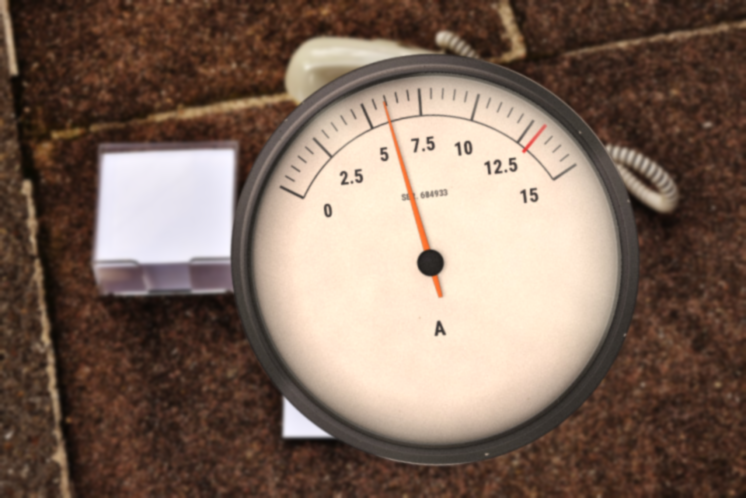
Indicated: 6,A
